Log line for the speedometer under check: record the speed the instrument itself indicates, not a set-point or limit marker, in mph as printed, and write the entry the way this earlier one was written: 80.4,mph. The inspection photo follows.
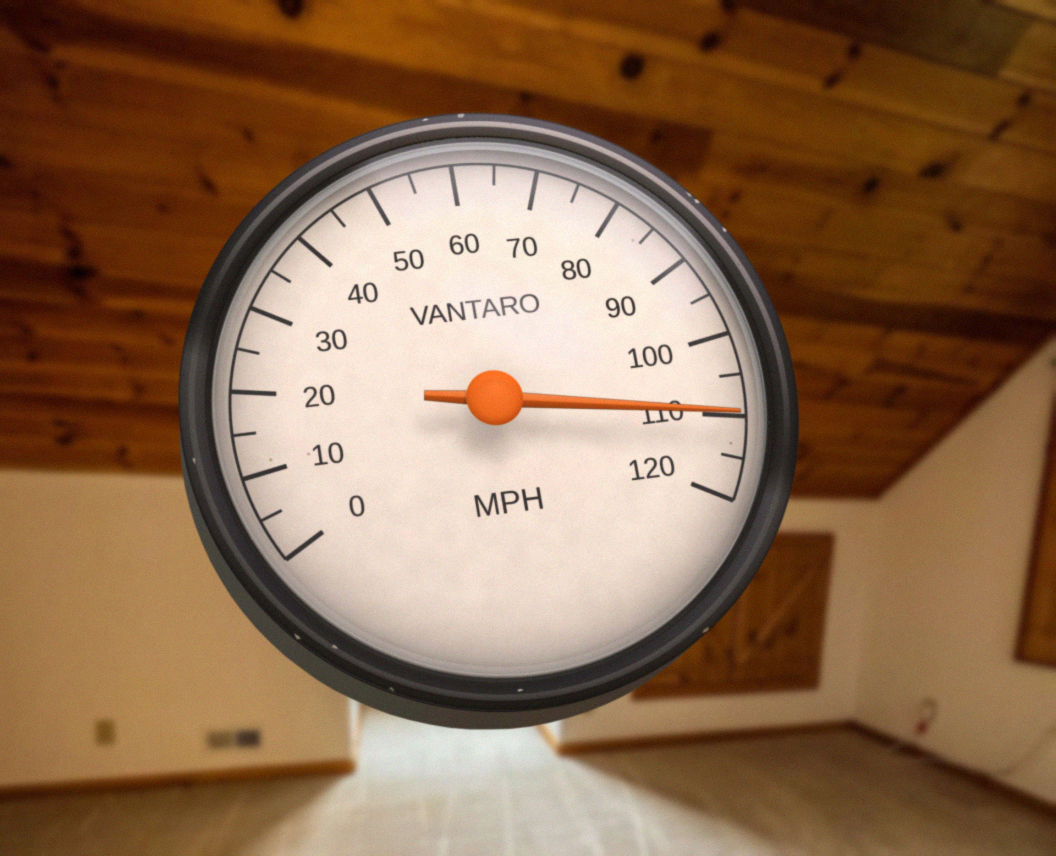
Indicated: 110,mph
